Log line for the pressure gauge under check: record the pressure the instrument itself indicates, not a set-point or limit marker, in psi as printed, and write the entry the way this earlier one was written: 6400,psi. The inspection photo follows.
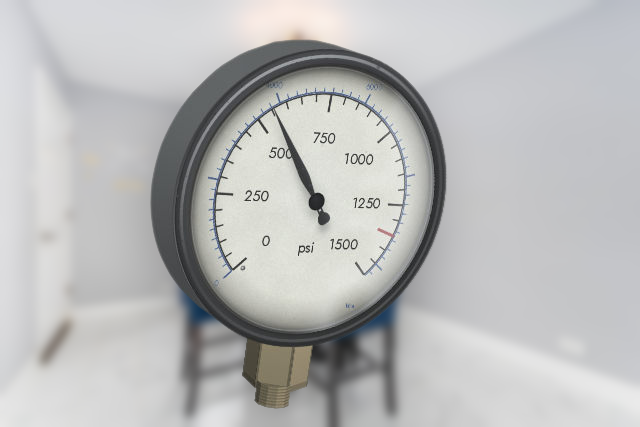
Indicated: 550,psi
